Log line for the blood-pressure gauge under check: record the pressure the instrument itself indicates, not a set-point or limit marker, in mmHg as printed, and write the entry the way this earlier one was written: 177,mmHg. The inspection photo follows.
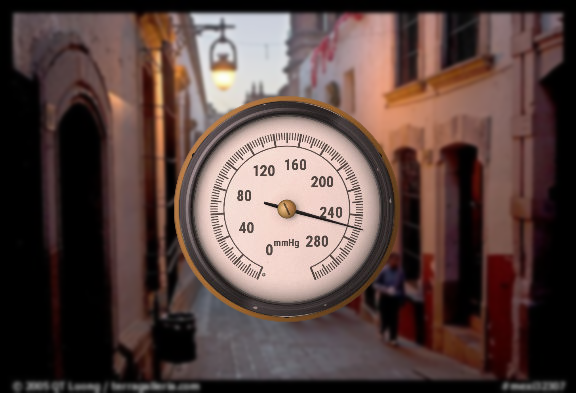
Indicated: 250,mmHg
